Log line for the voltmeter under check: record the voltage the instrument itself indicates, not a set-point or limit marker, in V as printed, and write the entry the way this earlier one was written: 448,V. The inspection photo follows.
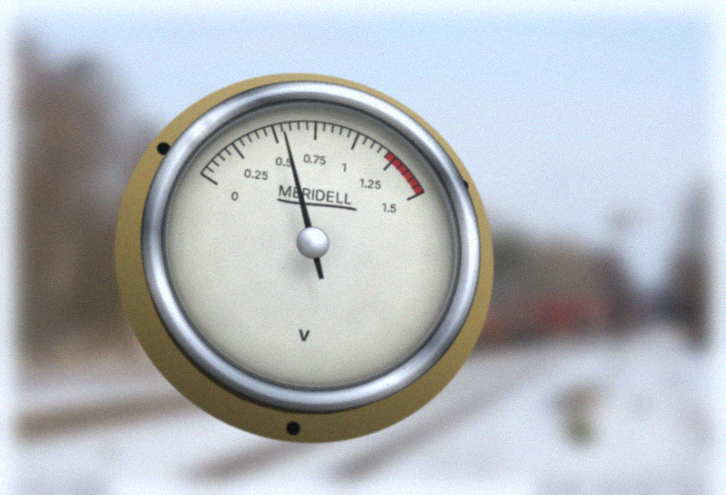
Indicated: 0.55,V
